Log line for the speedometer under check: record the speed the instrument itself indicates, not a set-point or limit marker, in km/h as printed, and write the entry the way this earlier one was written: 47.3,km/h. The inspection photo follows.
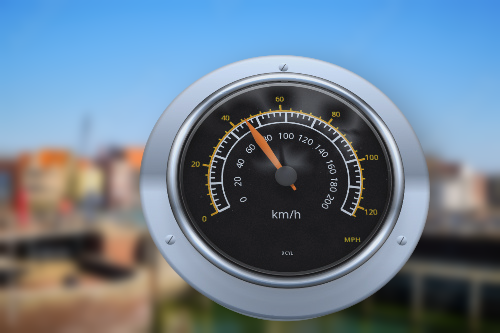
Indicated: 72,km/h
